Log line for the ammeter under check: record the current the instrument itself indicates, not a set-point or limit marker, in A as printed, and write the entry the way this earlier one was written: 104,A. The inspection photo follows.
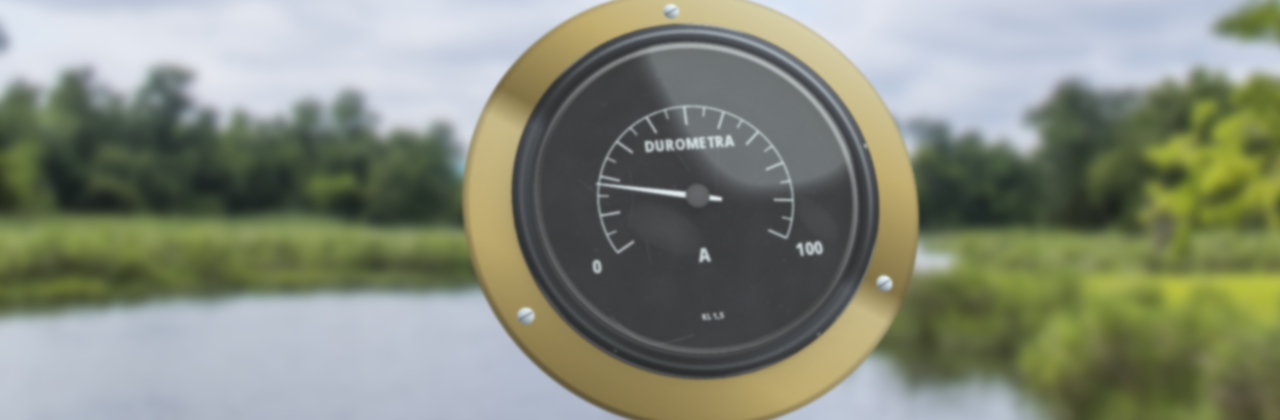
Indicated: 17.5,A
